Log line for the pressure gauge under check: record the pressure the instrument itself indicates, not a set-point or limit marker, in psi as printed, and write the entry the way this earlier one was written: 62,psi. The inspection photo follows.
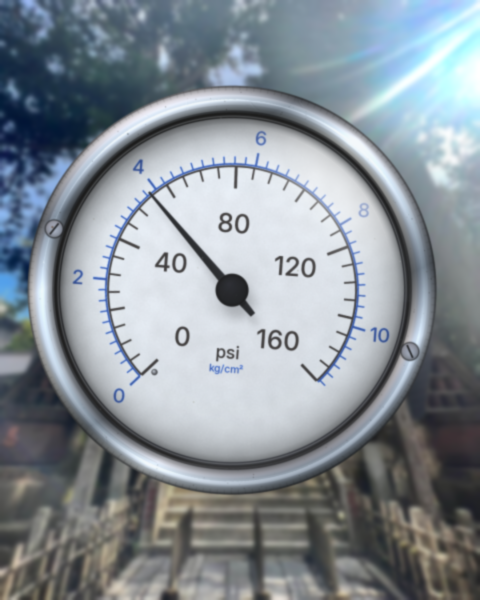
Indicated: 55,psi
